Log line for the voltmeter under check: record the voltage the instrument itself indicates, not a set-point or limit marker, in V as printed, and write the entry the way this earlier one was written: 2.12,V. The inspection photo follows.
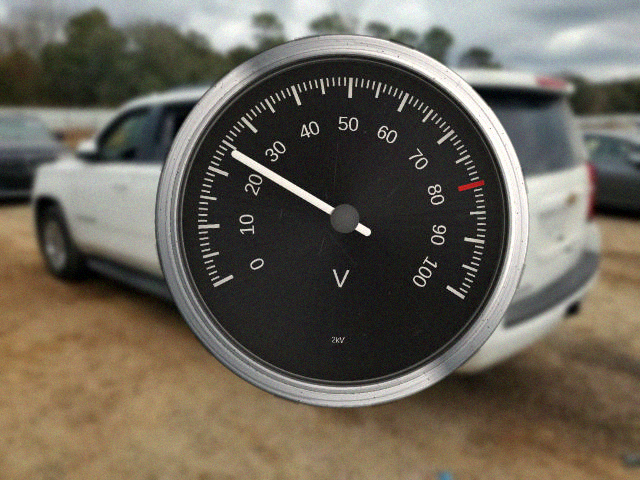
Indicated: 24,V
